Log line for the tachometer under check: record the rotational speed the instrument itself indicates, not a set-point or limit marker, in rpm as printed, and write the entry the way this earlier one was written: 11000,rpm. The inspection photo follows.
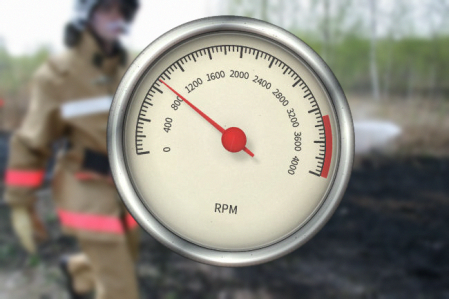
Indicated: 900,rpm
